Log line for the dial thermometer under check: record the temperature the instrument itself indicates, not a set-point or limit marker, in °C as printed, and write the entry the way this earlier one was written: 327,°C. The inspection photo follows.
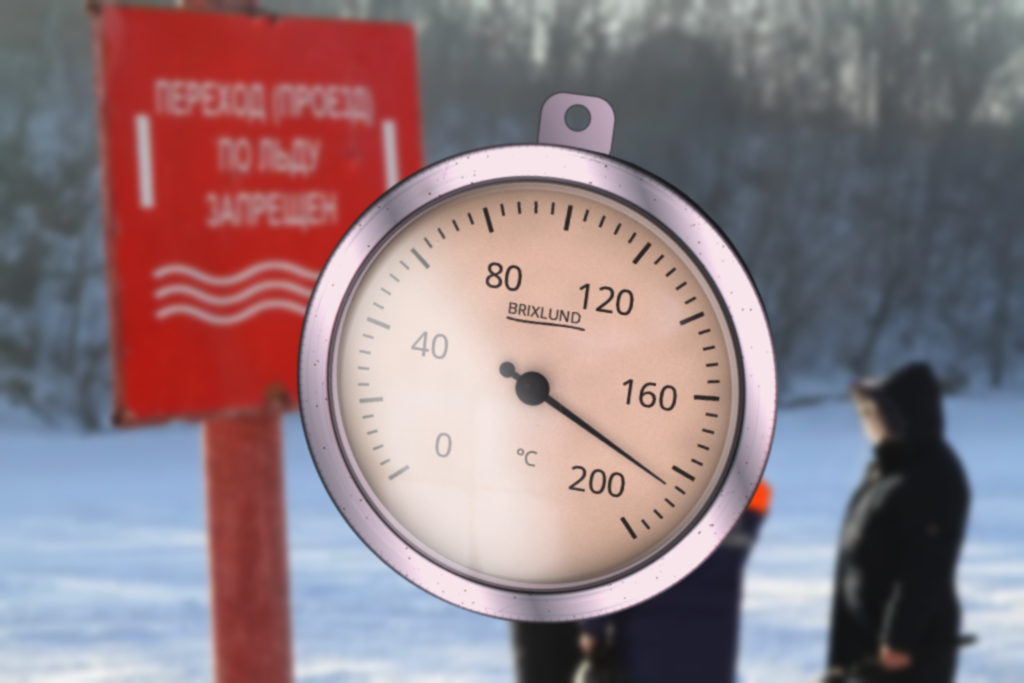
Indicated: 184,°C
